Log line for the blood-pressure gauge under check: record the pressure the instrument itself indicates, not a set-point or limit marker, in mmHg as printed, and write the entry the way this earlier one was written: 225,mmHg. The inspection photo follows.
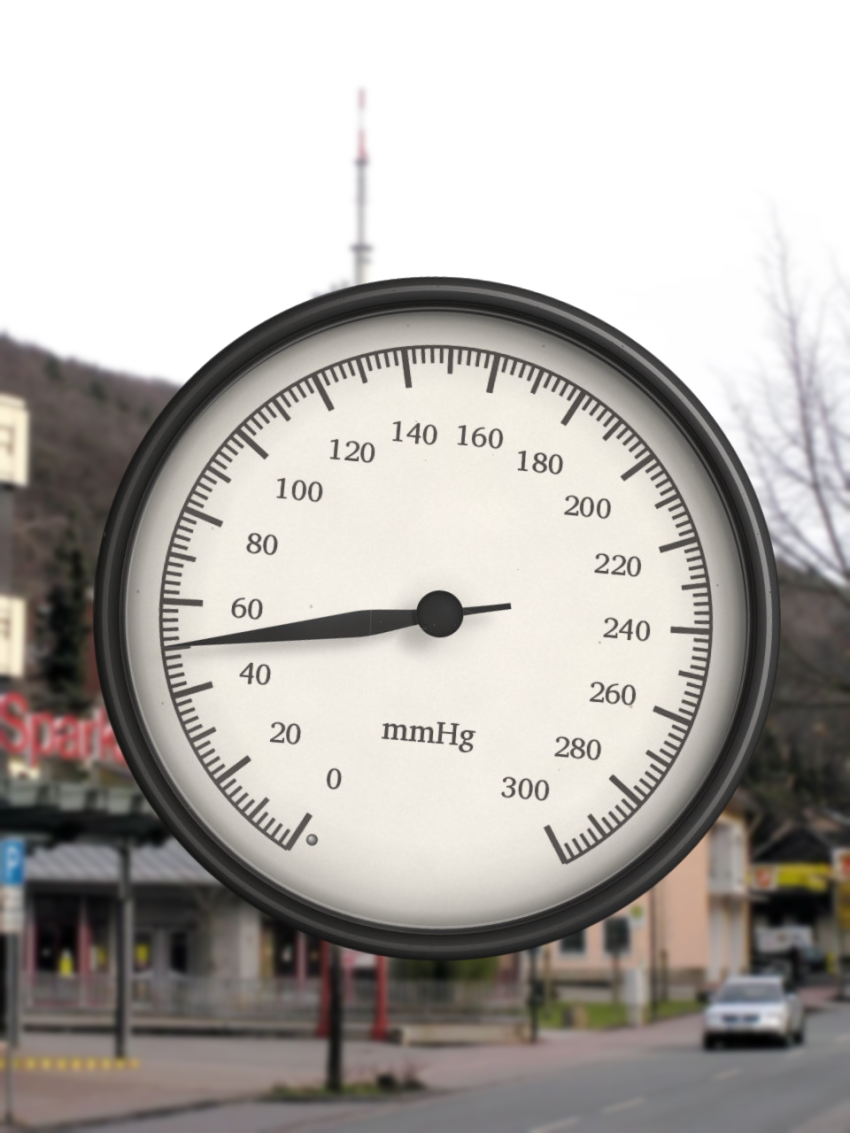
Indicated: 50,mmHg
